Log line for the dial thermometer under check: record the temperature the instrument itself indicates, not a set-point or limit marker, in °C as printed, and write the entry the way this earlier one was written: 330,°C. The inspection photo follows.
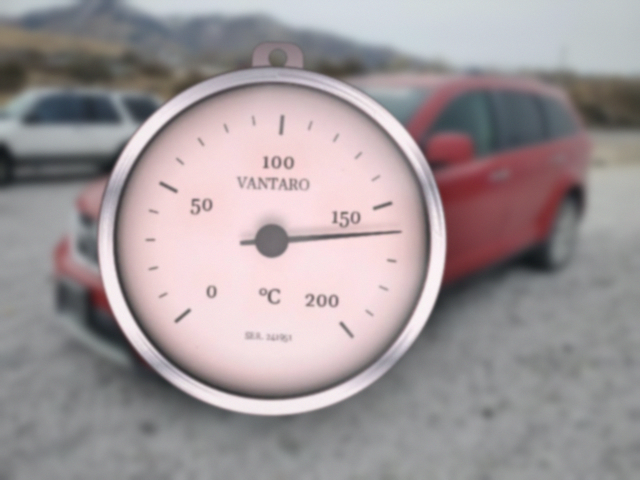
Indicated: 160,°C
